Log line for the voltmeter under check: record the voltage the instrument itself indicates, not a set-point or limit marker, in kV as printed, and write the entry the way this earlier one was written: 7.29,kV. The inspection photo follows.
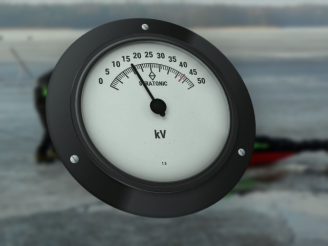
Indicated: 15,kV
